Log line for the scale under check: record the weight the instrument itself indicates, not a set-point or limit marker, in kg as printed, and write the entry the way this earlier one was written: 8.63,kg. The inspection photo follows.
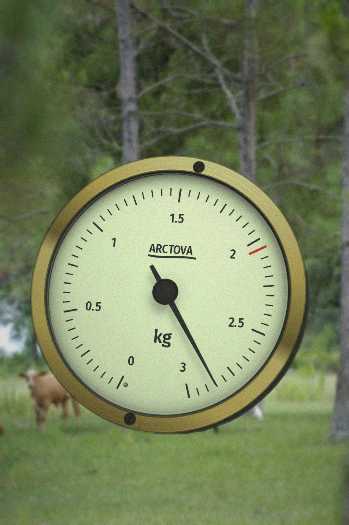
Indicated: 2.85,kg
